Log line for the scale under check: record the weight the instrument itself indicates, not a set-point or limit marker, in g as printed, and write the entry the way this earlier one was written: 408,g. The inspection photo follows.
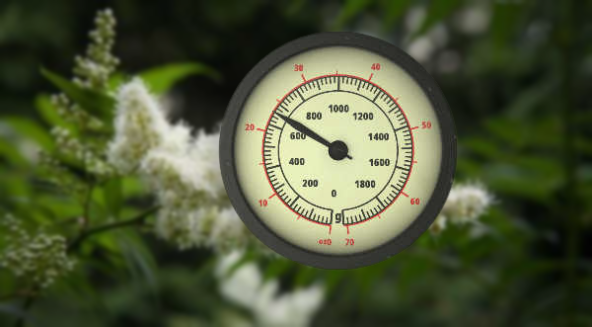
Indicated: 660,g
